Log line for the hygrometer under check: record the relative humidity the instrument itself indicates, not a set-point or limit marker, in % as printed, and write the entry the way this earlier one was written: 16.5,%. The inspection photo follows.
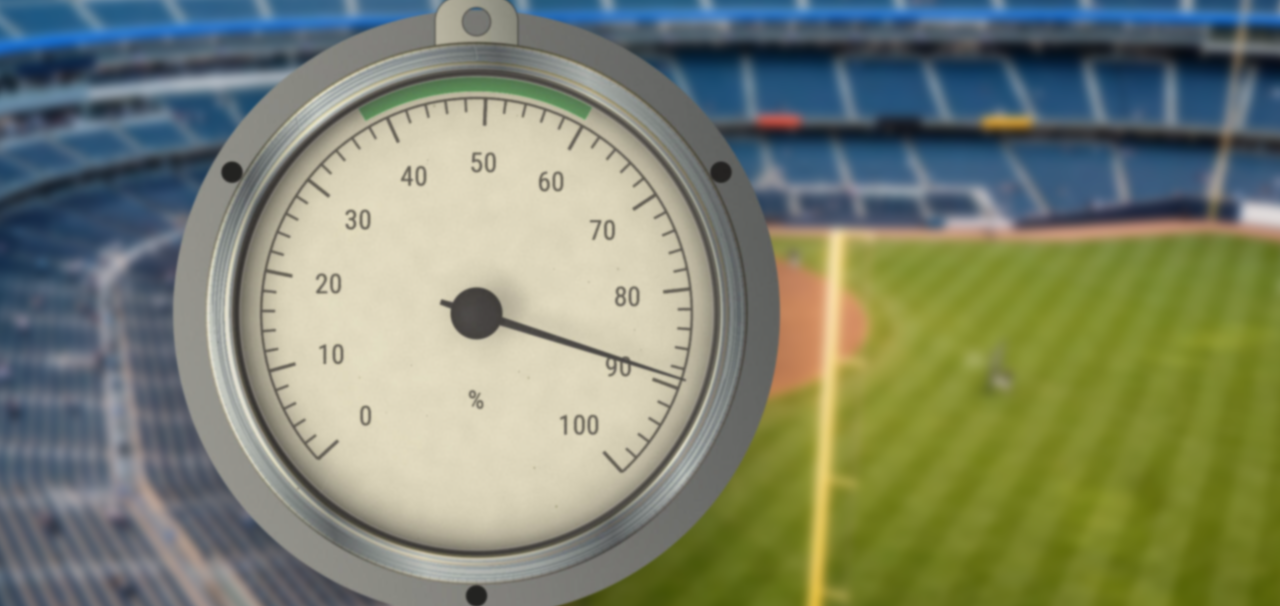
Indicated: 89,%
